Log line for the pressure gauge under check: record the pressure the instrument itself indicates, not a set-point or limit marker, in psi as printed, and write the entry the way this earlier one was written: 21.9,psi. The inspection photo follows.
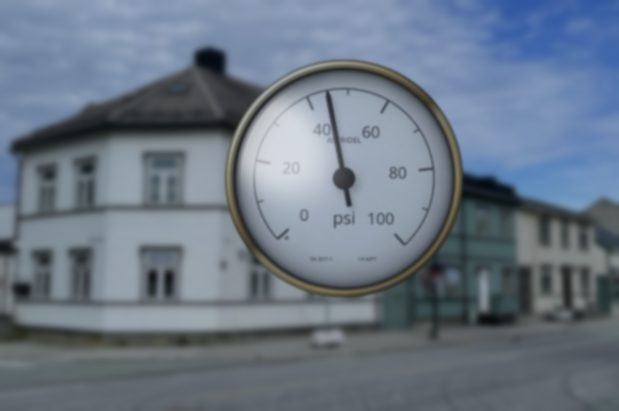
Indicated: 45,psi
